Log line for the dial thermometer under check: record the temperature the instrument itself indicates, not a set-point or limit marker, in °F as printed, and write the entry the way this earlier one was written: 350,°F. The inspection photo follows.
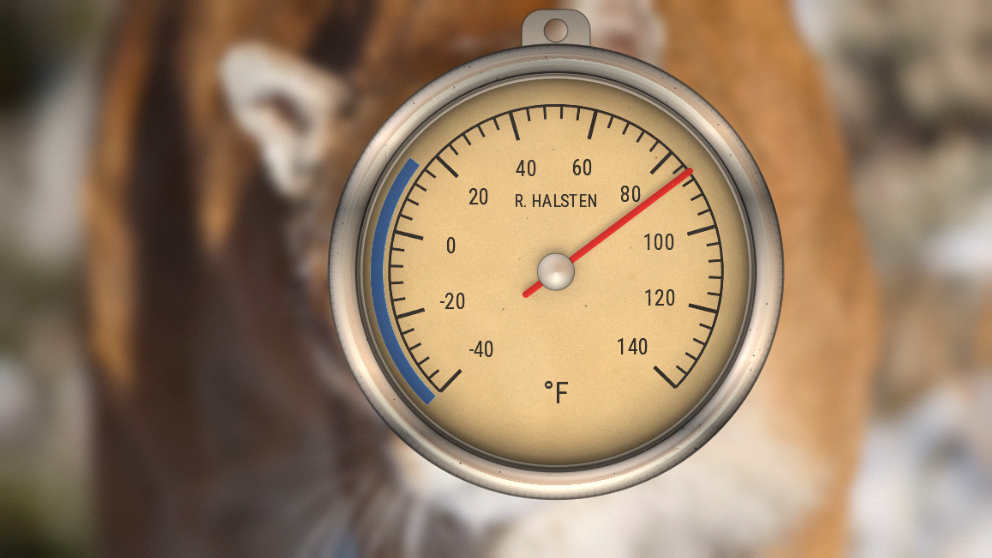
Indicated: 86,°F
